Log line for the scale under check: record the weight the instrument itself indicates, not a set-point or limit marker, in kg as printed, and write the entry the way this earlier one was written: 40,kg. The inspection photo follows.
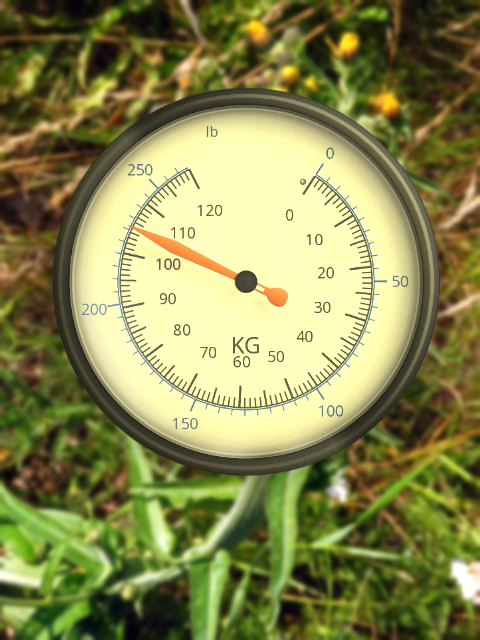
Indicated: 105,kg
